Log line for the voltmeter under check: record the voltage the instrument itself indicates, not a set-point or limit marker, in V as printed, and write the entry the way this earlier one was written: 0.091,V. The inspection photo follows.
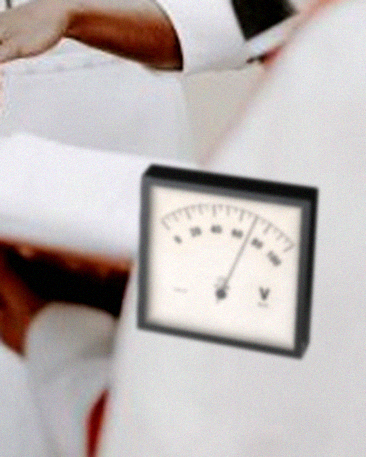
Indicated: 70,V
